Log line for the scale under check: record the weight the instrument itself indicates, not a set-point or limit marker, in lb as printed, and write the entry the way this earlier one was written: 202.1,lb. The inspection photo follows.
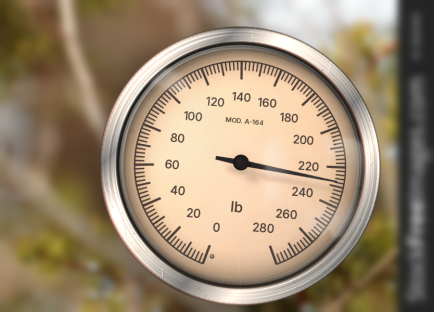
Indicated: 228,lb
